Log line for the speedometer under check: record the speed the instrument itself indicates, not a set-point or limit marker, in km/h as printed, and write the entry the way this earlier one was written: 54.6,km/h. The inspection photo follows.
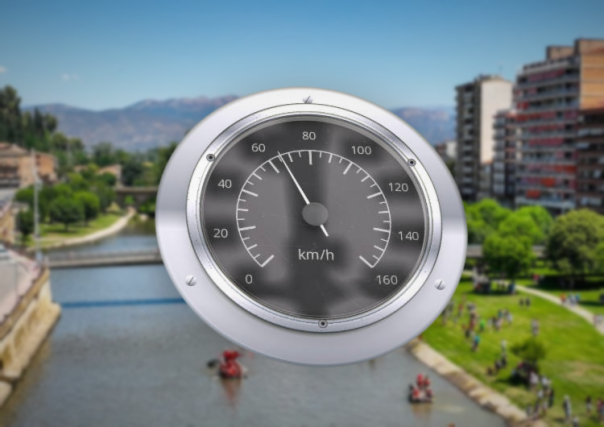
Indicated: 65,km/h
